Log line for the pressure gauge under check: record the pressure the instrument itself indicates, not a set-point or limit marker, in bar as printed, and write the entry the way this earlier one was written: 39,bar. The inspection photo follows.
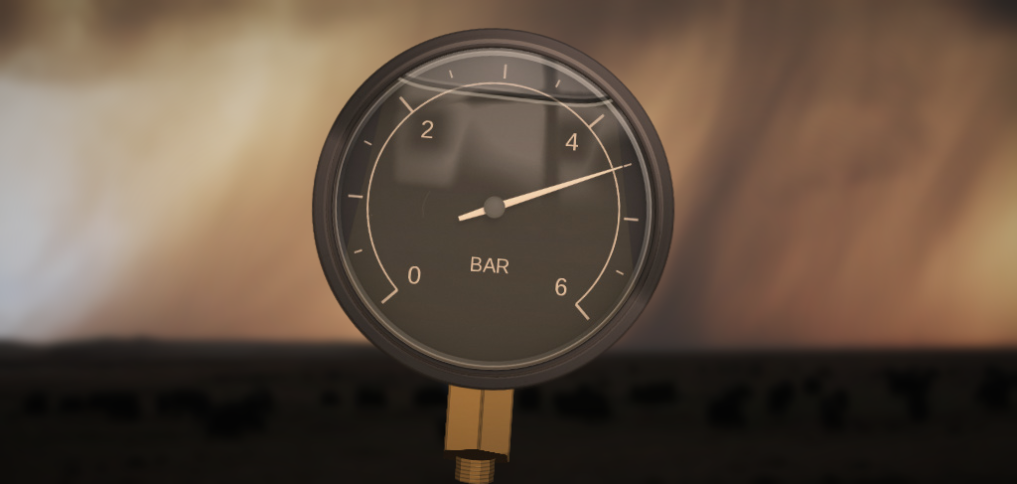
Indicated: 4.5,bar
